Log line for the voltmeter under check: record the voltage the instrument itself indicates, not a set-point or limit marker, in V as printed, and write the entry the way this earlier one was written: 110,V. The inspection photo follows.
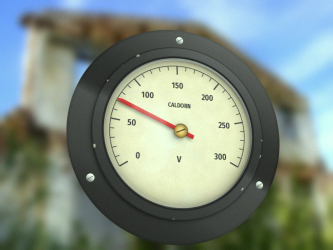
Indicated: 70,V
